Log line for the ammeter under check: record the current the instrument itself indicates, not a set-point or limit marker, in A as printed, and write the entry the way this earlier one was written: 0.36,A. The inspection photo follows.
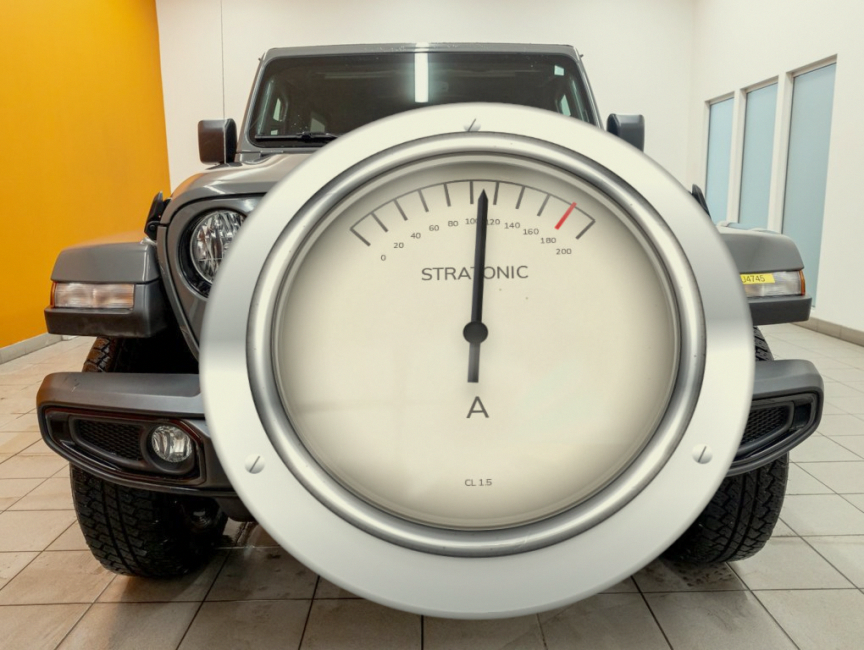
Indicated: 110,A
